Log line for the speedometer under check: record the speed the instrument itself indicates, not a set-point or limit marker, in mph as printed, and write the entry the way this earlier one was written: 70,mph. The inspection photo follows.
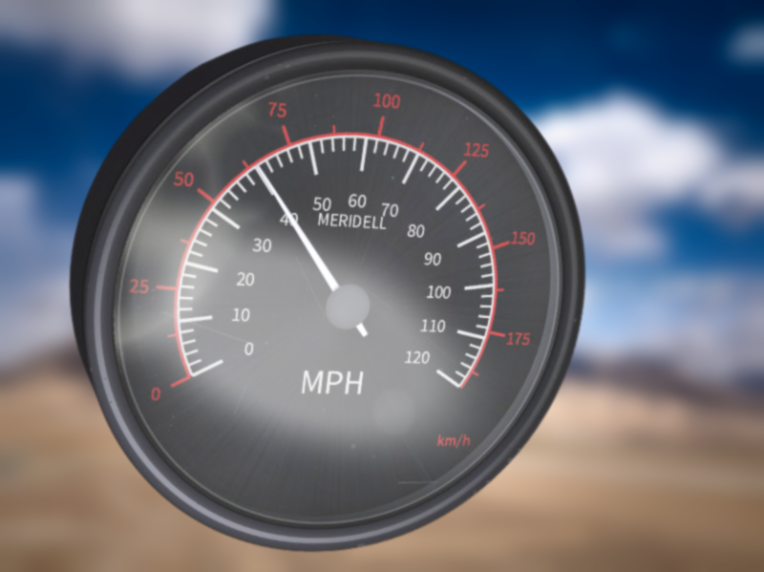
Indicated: 40,mph
